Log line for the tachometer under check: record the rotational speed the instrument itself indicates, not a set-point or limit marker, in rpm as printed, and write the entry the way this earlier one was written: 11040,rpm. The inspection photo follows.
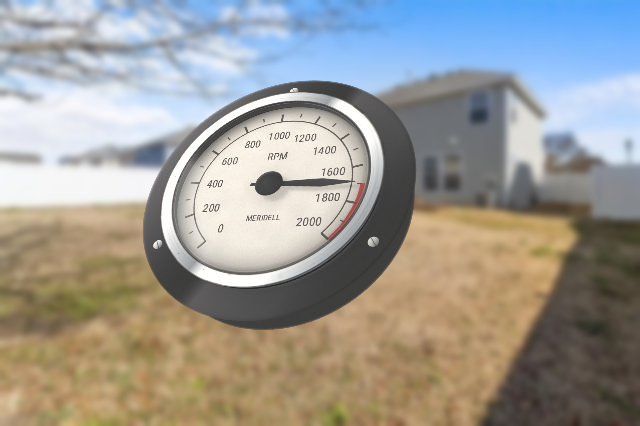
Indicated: 1700,rpm
